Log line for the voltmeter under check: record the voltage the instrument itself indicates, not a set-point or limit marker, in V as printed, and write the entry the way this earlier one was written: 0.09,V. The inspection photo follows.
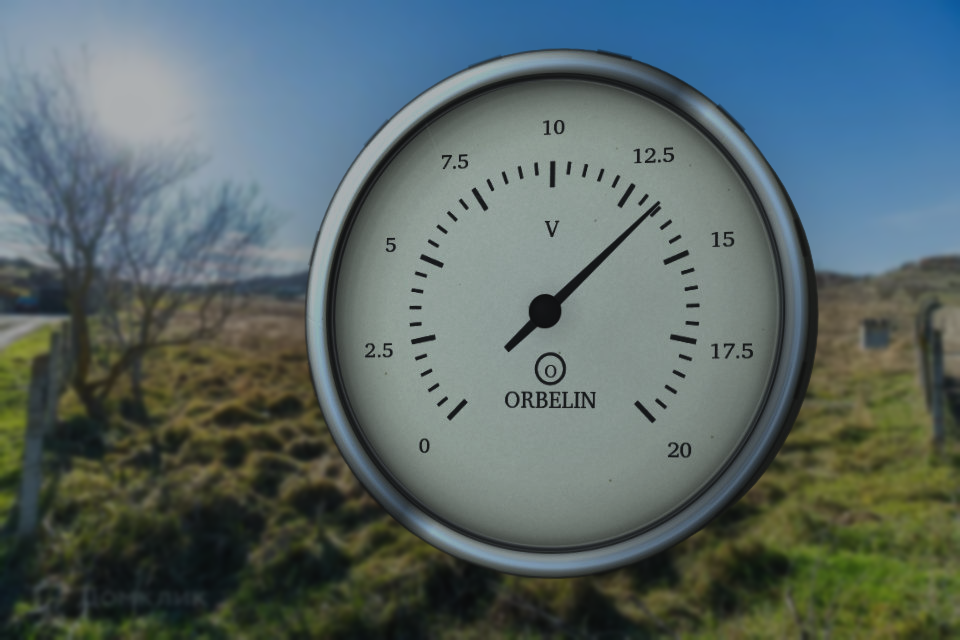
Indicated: 13.5,V
